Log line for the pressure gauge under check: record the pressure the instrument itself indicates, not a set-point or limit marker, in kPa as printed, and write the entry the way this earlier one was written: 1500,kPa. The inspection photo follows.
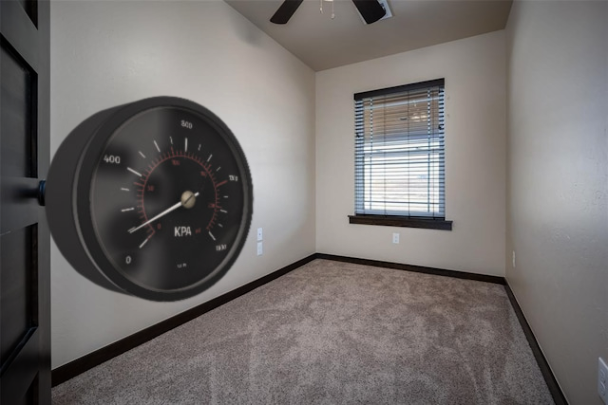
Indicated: 100,kPa
